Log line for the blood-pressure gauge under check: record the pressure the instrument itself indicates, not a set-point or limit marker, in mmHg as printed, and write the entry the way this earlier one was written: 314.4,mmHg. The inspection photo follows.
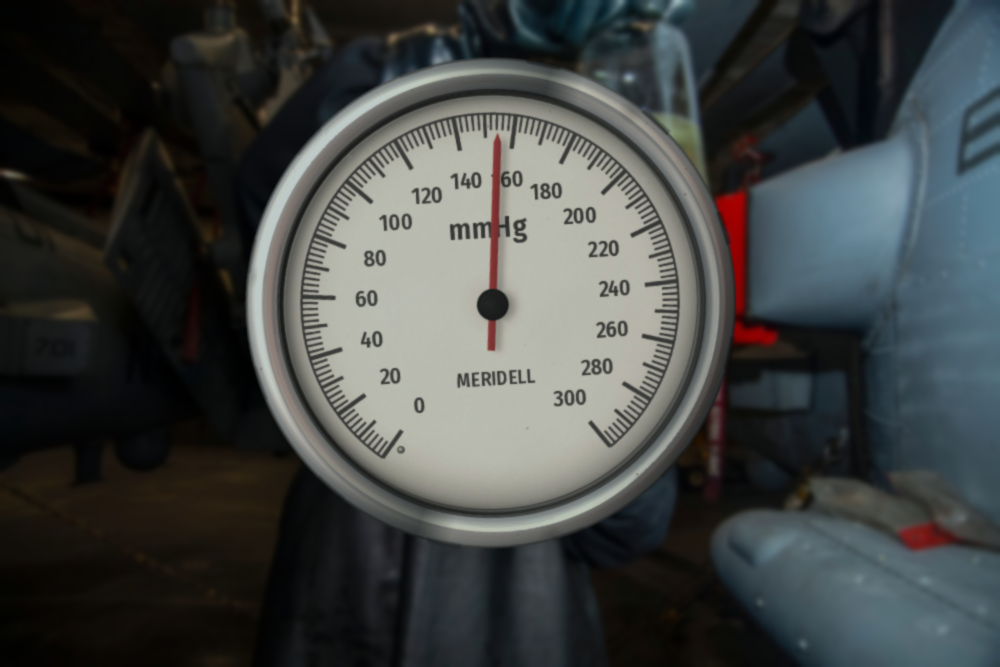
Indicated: 154,mmHg
